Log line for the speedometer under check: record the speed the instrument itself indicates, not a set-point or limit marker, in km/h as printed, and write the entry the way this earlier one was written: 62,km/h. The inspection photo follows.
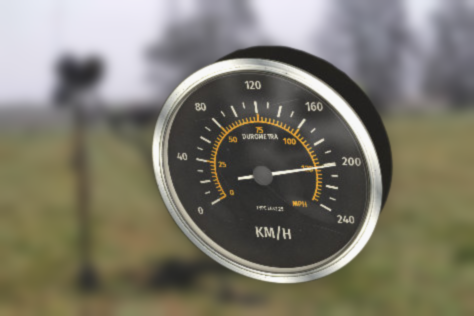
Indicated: 200,km/h
